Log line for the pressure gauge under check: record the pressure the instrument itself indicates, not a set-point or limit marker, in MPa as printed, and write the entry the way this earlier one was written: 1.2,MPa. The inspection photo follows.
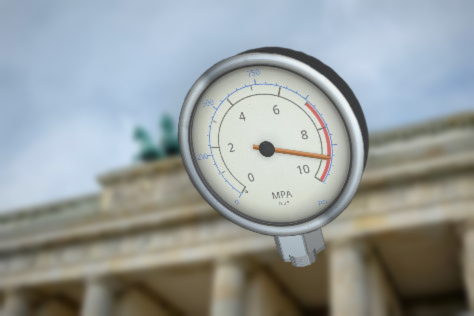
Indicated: 9,MPa
